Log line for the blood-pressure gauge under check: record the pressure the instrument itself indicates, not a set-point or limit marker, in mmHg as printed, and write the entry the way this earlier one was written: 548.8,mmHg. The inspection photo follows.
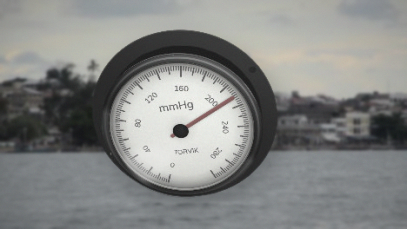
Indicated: 210,mmHg
